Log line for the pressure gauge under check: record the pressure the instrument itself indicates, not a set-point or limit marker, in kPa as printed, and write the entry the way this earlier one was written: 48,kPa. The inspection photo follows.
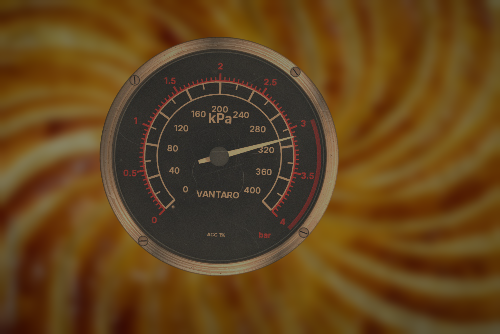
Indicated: 310,kPa
